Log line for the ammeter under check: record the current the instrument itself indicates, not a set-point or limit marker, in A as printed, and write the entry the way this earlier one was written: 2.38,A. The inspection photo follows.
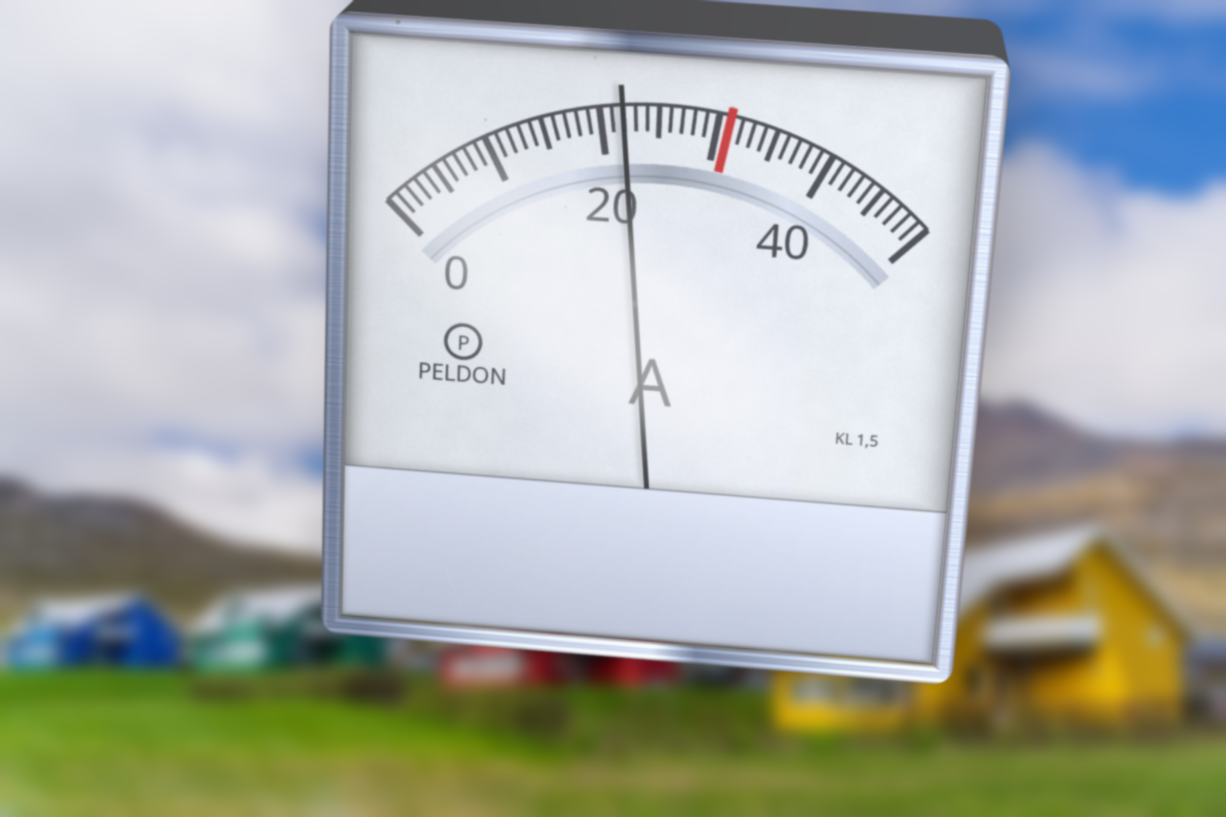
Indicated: 22,A
